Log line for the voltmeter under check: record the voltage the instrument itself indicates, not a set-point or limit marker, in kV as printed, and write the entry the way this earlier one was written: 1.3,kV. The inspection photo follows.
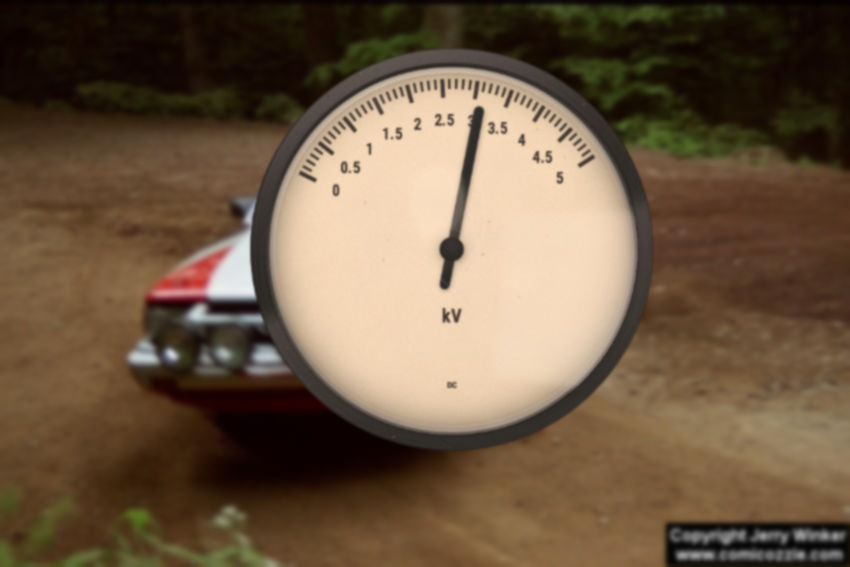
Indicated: 3.1,kV
